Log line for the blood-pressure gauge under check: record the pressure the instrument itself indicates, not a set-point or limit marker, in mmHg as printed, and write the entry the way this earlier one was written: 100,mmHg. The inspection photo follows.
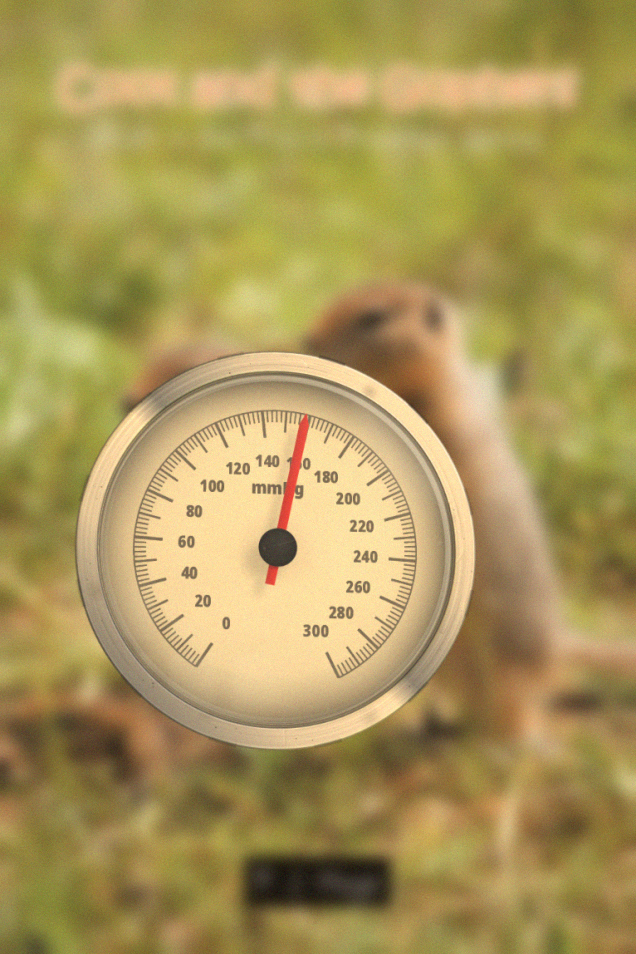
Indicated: 158,mmHg
